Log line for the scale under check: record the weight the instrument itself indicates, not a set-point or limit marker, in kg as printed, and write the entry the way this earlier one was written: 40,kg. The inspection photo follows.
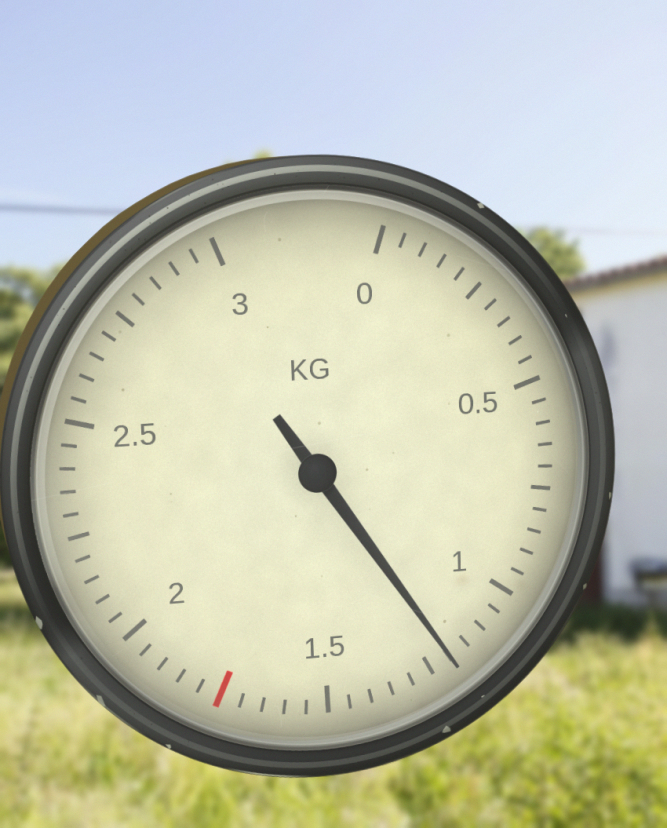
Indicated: 1.2,kg
